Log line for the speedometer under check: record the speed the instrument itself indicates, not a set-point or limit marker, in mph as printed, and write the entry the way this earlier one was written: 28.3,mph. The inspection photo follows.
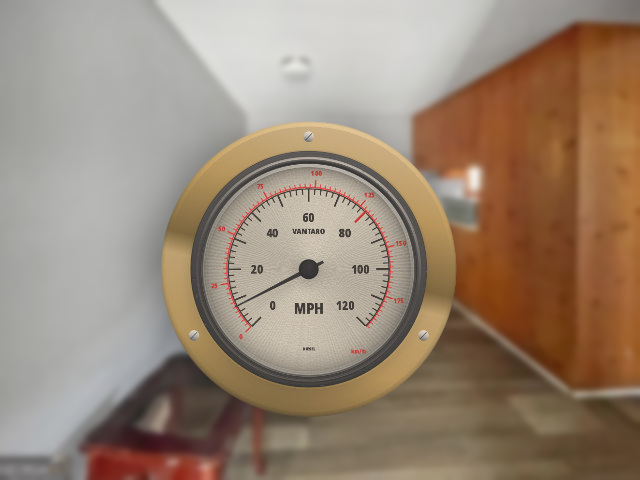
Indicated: 8,mph
